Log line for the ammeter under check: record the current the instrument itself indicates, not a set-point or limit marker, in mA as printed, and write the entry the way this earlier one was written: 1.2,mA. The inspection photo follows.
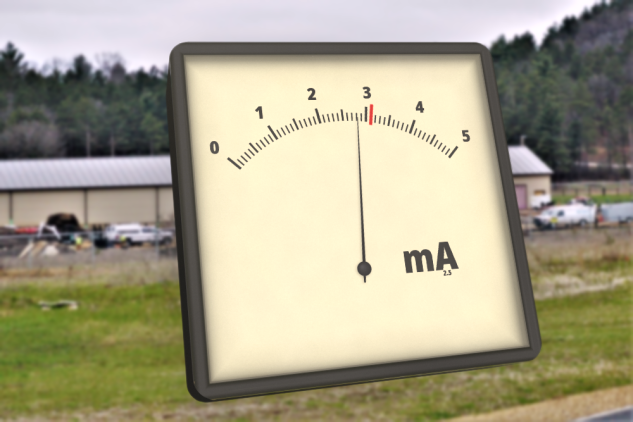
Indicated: 2.8,mA
